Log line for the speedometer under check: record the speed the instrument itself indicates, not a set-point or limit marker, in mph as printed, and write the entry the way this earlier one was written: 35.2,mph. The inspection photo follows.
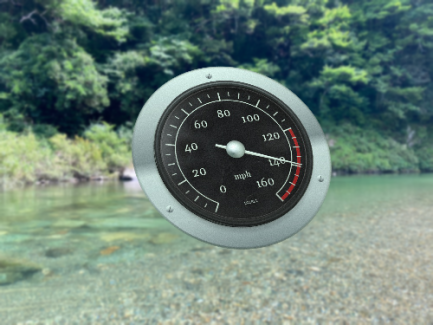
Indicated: 140,mph
